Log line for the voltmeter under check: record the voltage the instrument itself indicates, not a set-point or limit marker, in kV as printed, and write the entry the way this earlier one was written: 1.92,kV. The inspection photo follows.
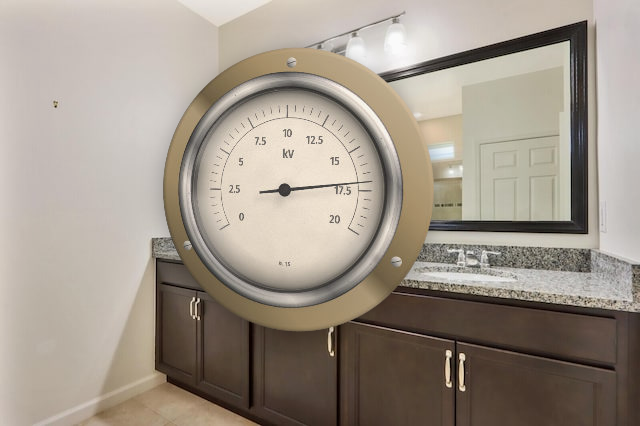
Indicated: 17,kV
